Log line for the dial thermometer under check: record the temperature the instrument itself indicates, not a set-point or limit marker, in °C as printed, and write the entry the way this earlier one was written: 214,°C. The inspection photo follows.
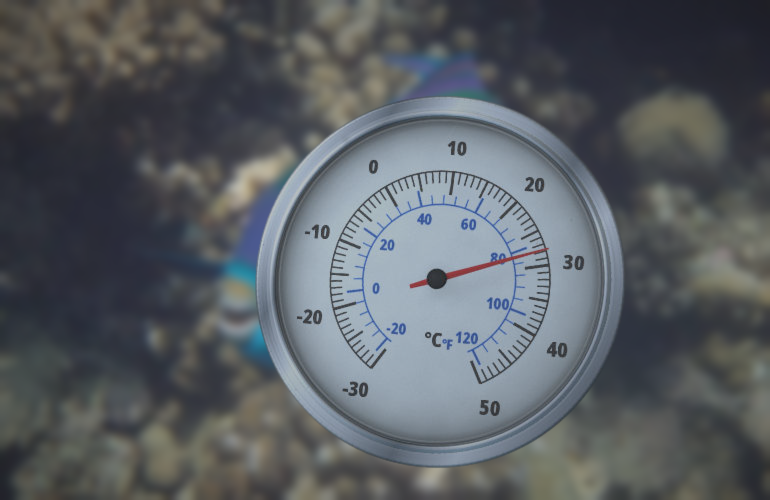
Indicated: 28,°C
